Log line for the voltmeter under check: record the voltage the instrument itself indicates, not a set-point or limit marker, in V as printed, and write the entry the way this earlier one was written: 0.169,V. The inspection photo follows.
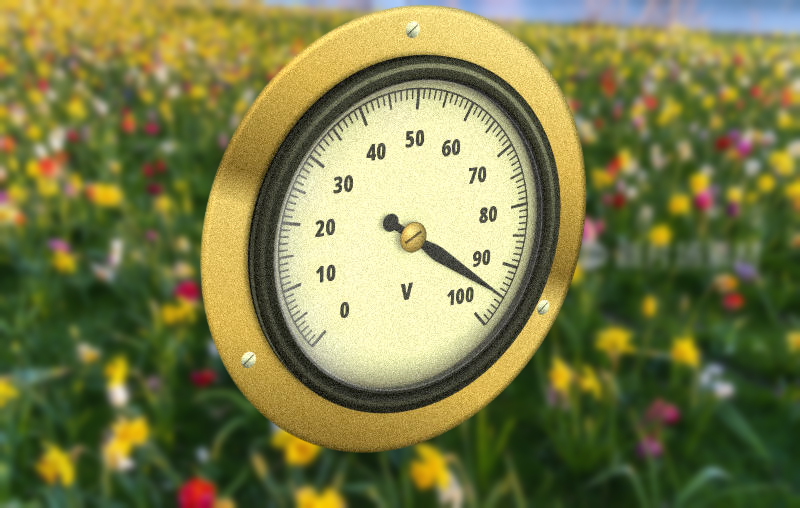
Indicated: 95,V
